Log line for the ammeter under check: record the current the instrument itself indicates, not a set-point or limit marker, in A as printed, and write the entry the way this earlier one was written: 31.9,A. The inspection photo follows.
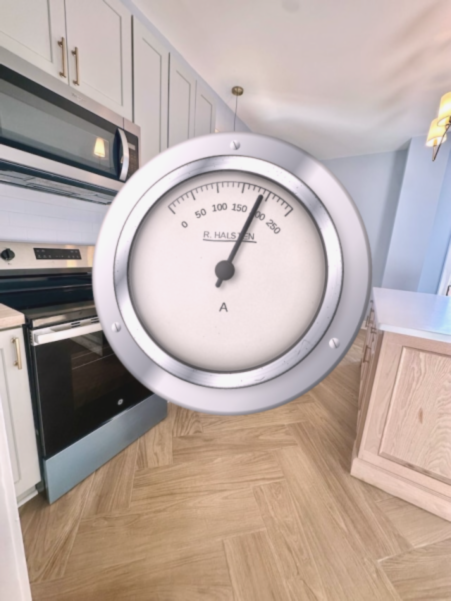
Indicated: 190,A
